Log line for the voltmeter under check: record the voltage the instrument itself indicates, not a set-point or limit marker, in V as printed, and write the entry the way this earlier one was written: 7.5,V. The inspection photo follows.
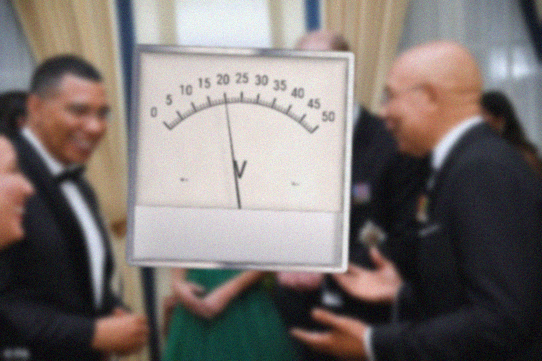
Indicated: 20,V
